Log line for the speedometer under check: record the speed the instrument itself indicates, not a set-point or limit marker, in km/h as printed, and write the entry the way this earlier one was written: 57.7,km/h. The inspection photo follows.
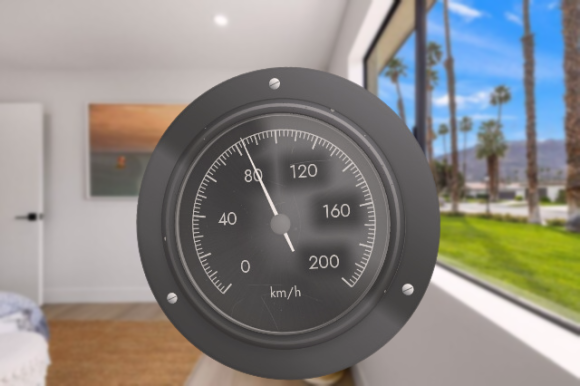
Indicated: 84,km/h
